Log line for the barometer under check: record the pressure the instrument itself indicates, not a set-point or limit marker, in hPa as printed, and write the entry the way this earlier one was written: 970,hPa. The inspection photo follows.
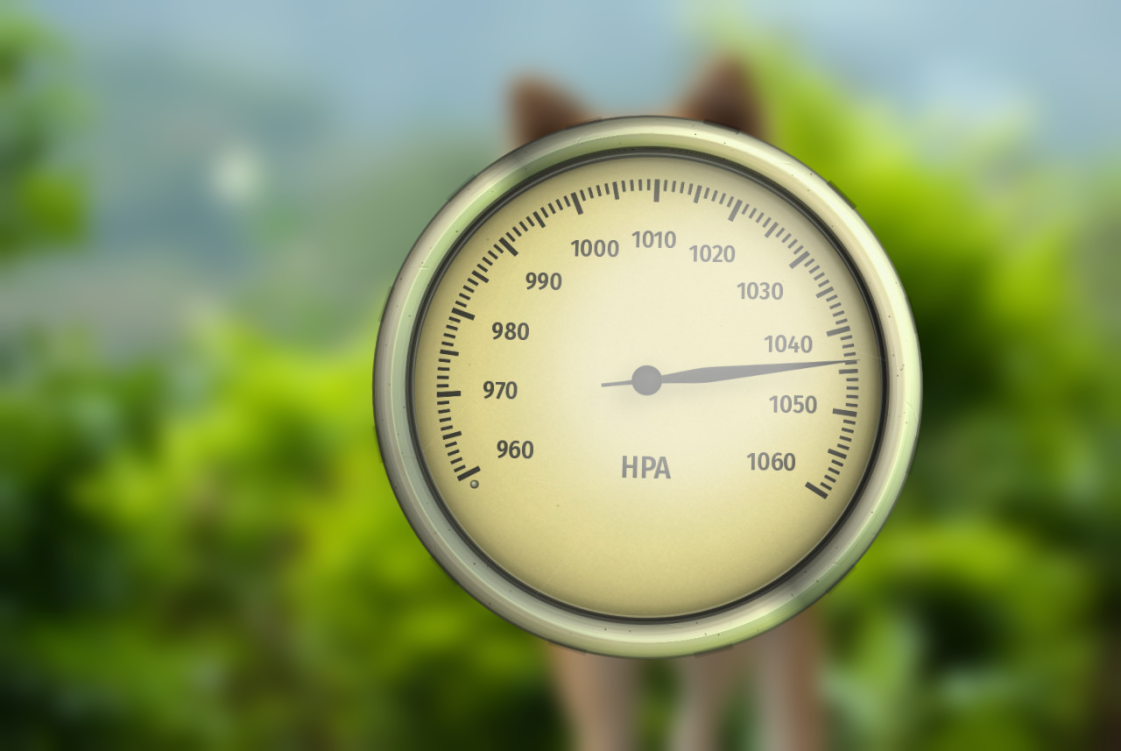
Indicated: 1044,hPa
